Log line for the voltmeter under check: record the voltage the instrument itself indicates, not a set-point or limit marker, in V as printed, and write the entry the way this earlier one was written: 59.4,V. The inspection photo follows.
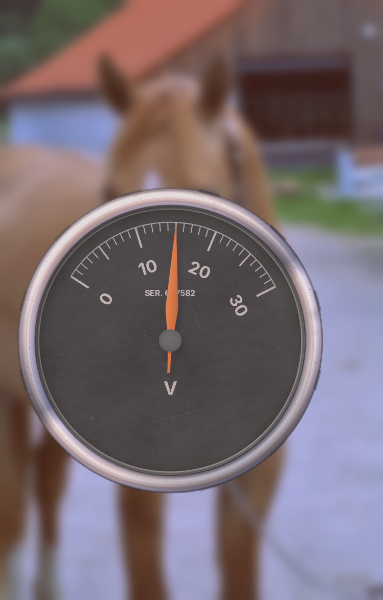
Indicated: 15,V
